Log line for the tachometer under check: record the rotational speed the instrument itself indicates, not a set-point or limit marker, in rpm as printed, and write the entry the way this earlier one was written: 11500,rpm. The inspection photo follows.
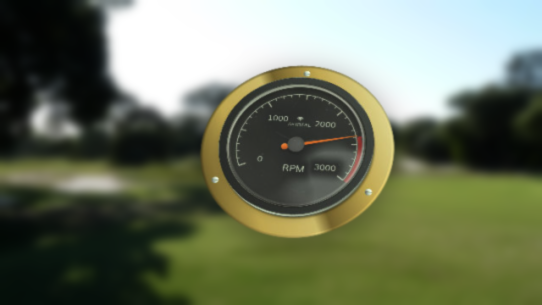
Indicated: 2400,rpm
